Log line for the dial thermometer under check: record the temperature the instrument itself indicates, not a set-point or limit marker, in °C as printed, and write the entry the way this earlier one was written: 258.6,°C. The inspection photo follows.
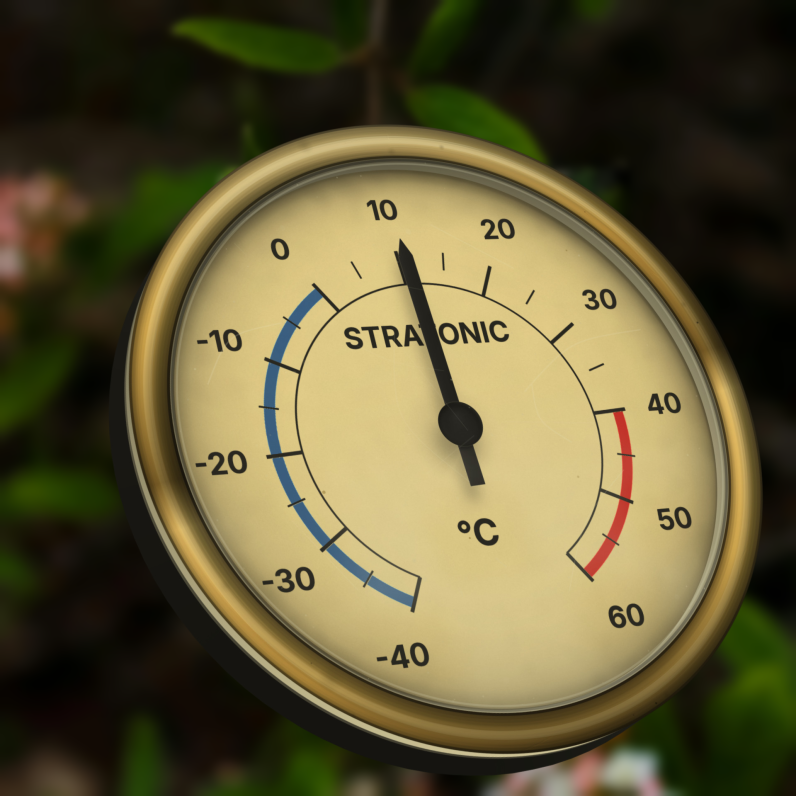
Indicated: 10,°C
